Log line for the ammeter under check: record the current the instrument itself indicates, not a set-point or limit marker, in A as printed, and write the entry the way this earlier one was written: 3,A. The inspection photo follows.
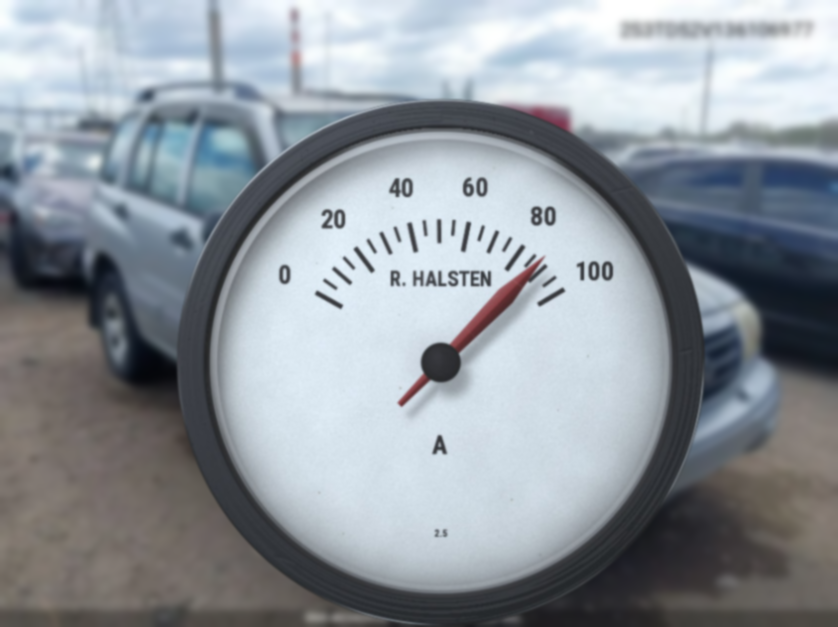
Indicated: 87.5,A
